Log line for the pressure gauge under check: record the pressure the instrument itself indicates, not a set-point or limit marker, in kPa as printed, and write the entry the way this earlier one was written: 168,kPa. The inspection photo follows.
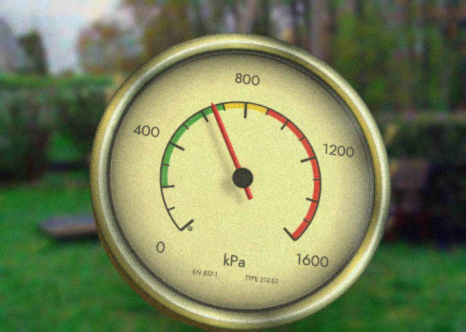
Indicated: 650,kPa
